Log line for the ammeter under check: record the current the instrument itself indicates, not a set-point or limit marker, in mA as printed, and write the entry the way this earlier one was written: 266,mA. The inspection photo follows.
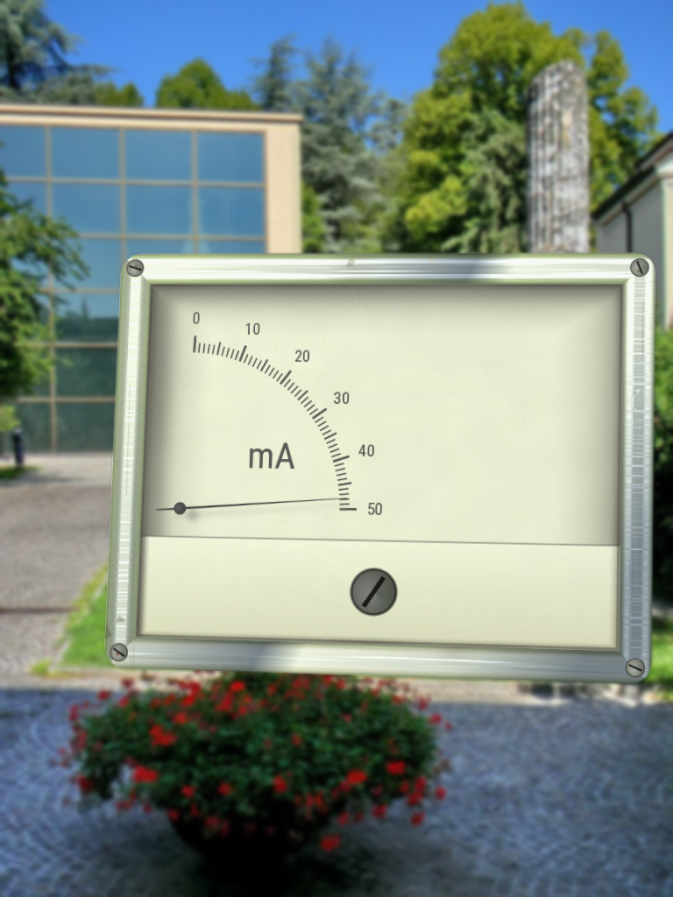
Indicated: 48,mA
